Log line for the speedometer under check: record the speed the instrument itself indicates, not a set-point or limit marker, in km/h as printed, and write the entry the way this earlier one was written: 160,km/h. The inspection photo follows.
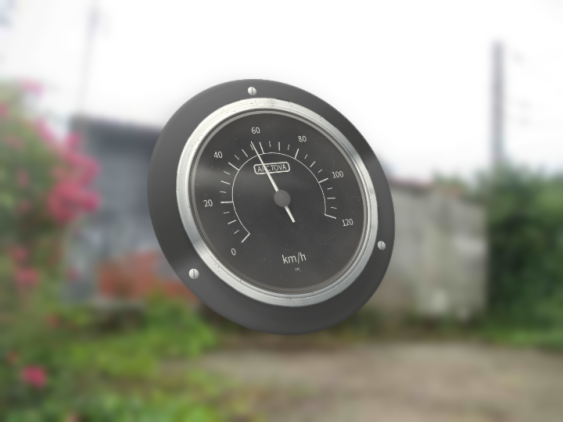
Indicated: 55,km/h
